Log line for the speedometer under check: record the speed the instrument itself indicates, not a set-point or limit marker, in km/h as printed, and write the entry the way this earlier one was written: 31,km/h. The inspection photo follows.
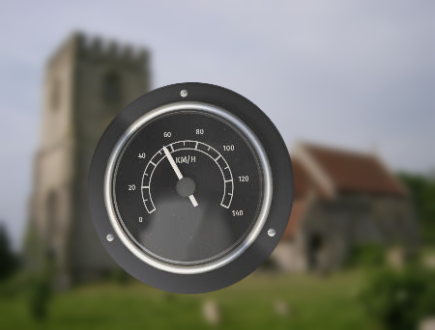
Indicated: 55,km/h
